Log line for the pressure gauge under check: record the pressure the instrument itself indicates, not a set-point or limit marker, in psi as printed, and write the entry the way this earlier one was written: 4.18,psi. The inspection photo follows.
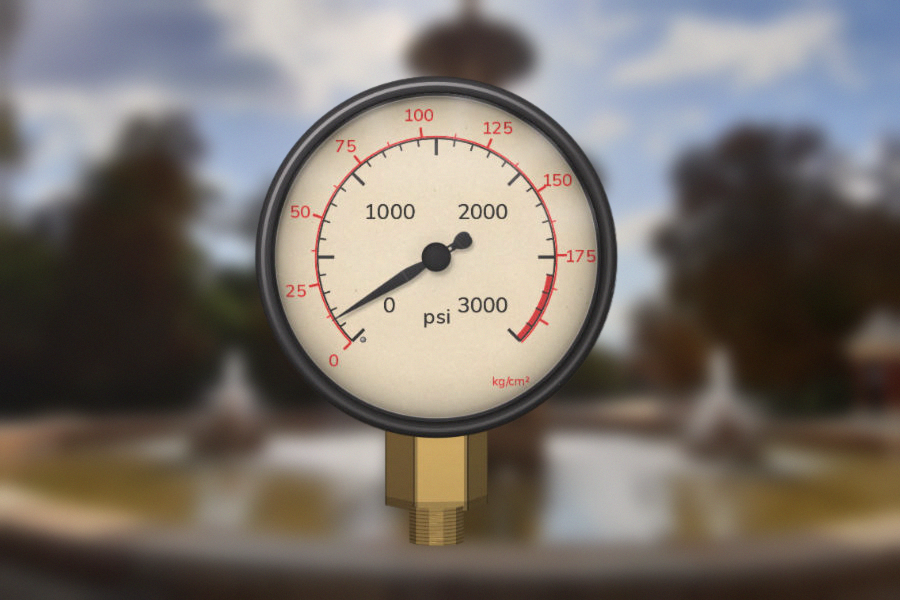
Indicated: 150,psi
